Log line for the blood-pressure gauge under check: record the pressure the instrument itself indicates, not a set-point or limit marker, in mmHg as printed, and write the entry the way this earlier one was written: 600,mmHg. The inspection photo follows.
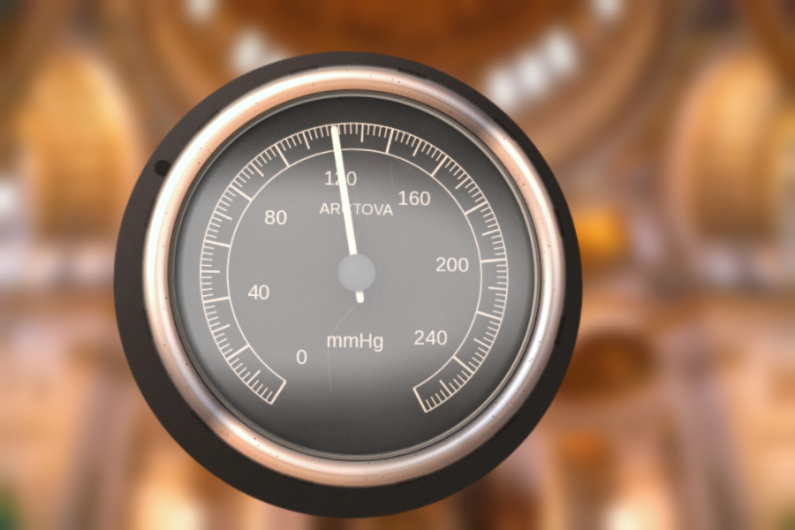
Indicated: 120,mmHg
